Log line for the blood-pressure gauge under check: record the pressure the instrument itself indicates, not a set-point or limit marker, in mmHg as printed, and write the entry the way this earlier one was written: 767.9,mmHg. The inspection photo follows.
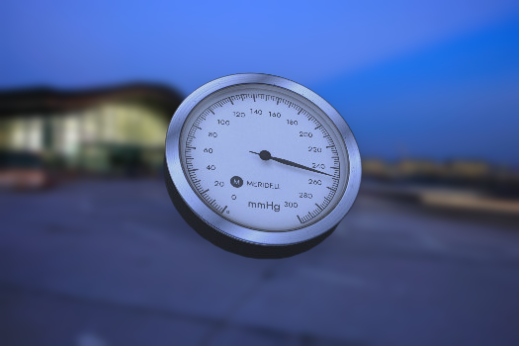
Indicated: 250,mmHg
